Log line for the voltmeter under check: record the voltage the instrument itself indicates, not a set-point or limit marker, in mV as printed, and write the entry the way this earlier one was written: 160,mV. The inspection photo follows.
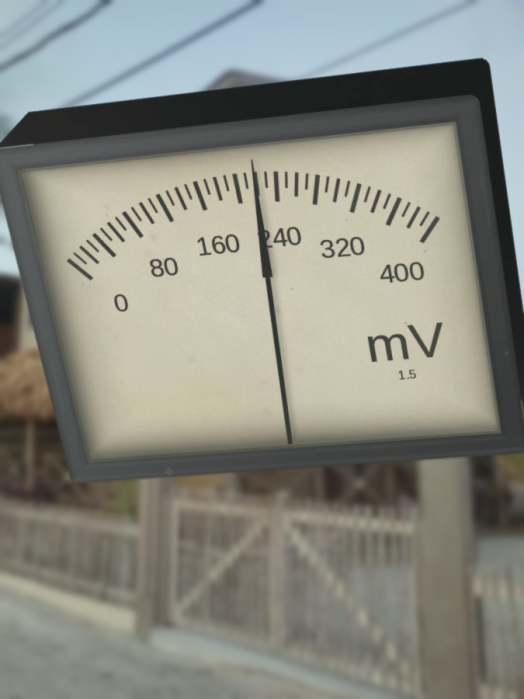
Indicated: 220,mV
